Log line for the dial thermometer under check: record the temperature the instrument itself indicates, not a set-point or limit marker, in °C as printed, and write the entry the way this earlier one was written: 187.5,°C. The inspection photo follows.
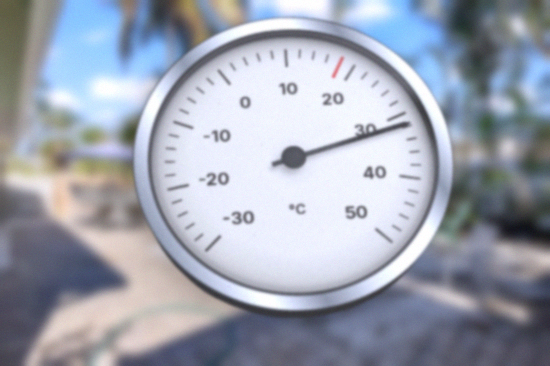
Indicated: 32,°C
